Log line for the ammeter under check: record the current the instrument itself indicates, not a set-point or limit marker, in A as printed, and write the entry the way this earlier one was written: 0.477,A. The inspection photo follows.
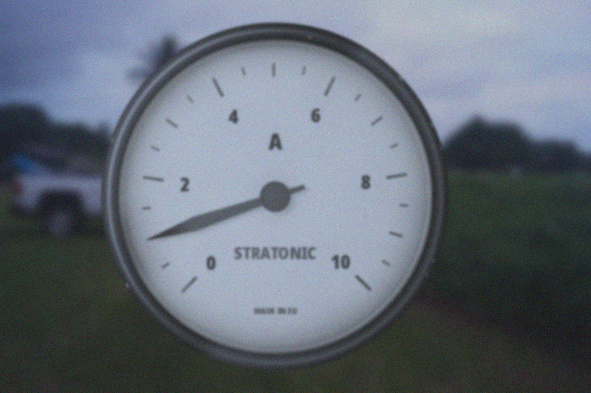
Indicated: 1,A
